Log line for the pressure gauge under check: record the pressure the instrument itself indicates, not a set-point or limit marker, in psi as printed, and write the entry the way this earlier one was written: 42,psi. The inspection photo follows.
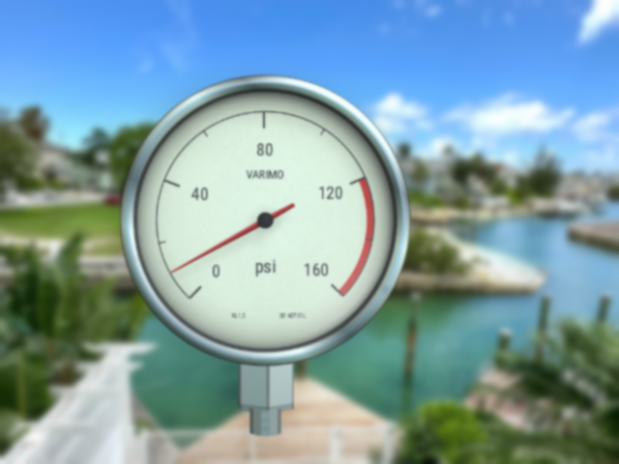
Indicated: 10,psi
